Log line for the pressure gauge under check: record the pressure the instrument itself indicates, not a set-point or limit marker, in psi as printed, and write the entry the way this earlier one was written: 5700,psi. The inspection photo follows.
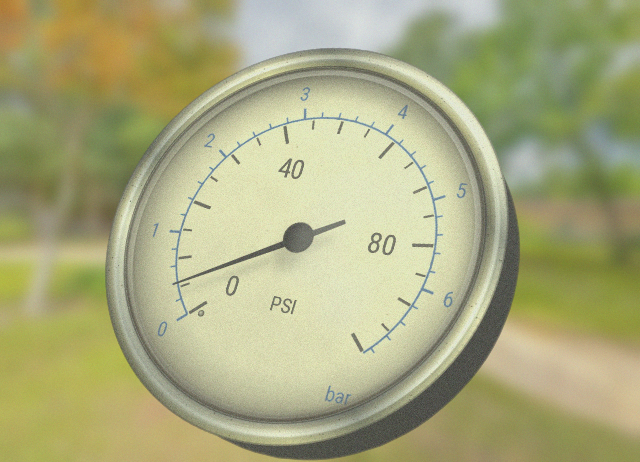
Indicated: 5,psi
